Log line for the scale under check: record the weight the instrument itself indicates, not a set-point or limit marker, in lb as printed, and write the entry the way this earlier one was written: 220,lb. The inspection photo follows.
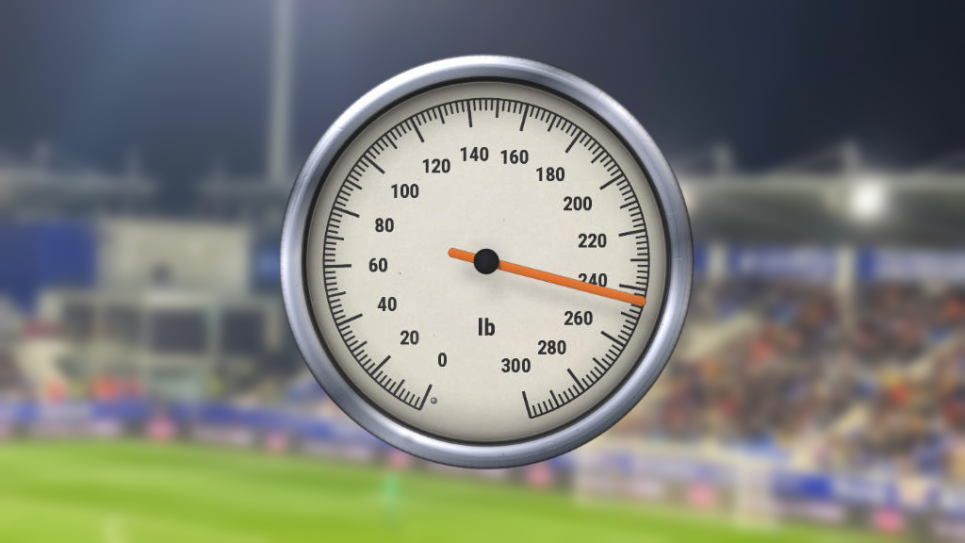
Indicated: 244,lb
